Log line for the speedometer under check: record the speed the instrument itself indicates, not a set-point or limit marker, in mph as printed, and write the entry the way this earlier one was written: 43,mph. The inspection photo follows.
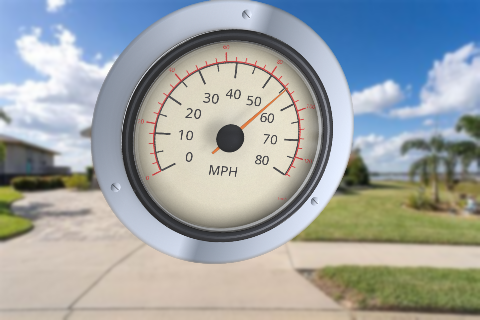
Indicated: 55,mph
